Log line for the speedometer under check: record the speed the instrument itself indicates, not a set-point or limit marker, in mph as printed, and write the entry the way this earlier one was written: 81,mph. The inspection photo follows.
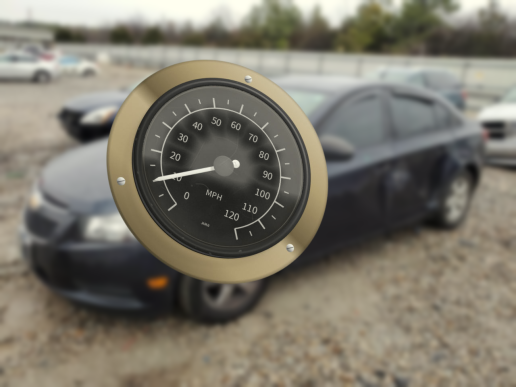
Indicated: 10,mph
